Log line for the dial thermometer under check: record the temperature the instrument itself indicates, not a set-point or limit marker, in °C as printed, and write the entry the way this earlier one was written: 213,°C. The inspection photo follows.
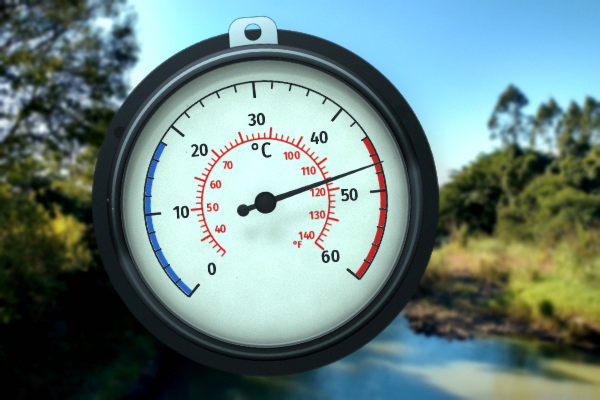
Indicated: 47,°C
